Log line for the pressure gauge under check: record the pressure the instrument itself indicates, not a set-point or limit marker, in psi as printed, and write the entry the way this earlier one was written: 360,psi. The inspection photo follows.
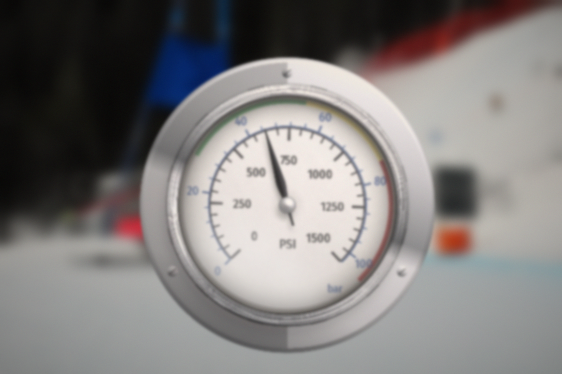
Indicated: 650,psi
